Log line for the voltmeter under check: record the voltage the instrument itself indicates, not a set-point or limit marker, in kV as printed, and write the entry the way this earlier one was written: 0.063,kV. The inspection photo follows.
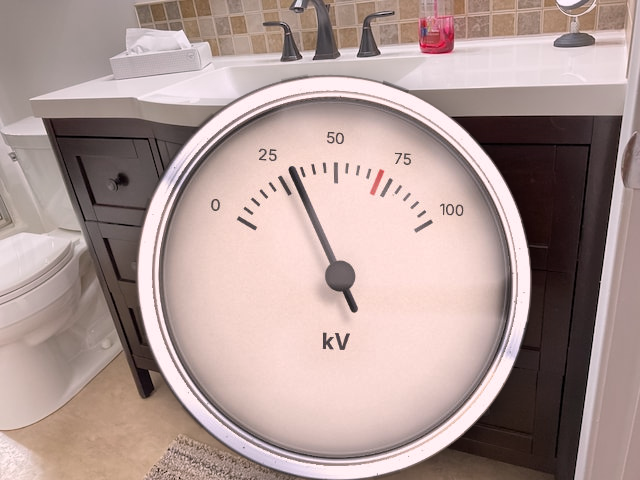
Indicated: 30,kV
